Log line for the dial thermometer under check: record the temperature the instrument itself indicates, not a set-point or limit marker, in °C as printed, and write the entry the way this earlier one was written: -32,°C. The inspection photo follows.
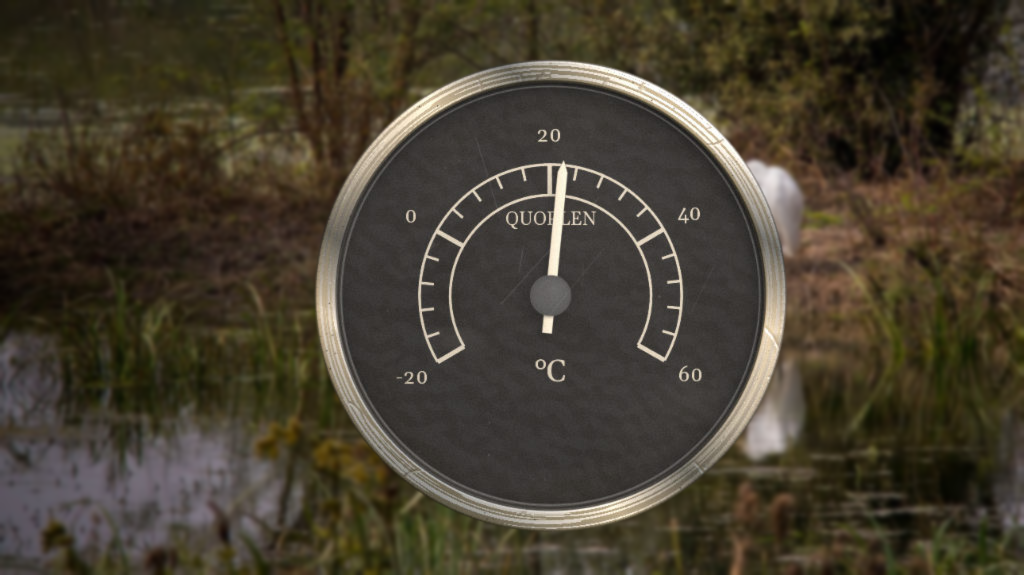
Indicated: 22,°C
